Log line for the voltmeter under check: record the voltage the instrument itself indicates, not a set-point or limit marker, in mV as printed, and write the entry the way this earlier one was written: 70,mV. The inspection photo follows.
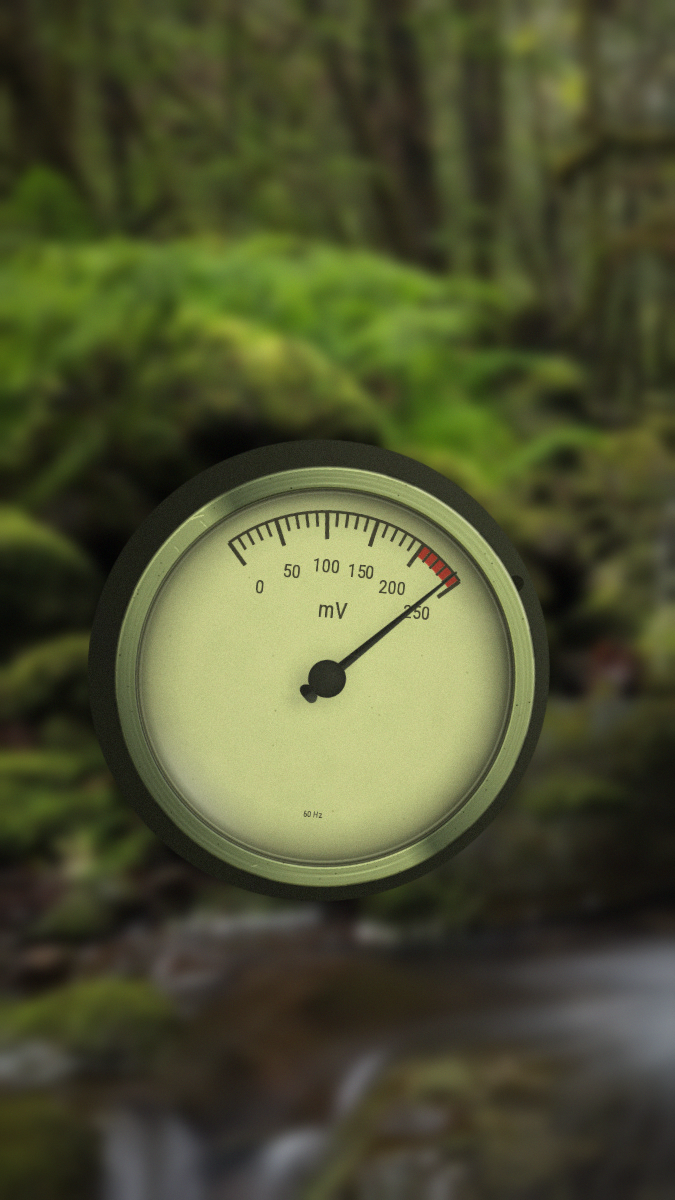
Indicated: 240,mV
